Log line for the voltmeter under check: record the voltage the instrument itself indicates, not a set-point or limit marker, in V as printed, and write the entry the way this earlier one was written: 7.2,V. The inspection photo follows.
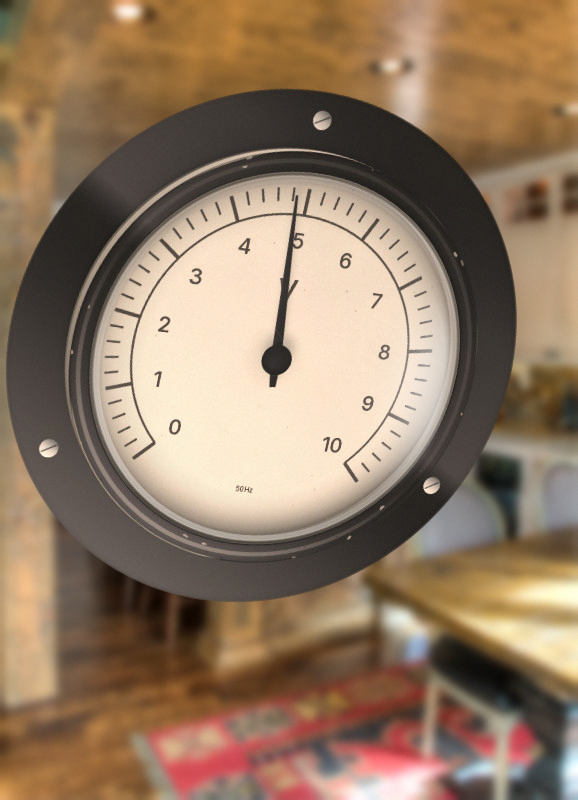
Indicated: 4.8,V
